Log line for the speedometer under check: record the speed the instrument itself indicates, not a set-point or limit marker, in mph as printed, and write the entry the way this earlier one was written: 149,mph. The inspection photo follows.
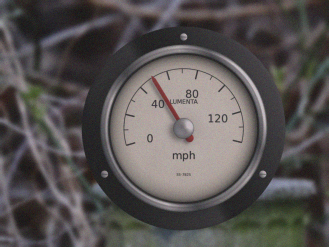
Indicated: 50,mph
